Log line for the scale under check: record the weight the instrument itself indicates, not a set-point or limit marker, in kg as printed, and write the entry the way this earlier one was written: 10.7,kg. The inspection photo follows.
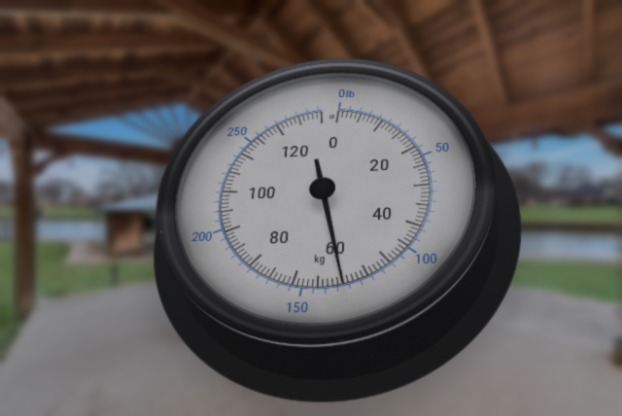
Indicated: 60,kg
